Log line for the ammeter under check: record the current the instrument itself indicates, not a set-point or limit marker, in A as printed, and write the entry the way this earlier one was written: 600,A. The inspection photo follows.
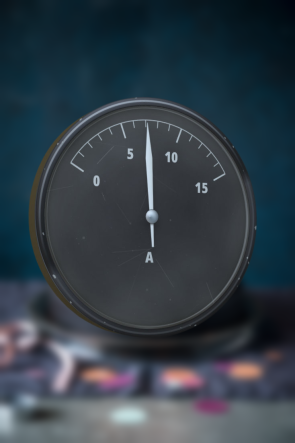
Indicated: 7,A
